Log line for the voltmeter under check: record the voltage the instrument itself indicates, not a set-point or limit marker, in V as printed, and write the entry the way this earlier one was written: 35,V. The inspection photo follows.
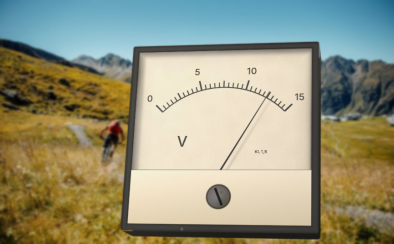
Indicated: 12.5,V
